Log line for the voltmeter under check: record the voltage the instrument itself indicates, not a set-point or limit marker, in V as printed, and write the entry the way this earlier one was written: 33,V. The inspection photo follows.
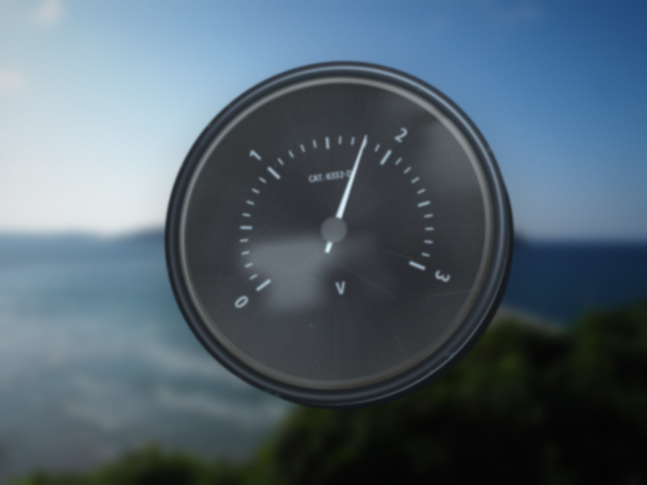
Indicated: 1.8,V
